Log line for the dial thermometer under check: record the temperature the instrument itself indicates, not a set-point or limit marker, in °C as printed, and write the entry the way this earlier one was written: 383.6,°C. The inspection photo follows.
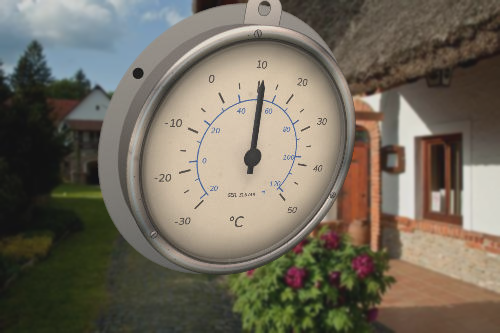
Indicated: 10,°C
